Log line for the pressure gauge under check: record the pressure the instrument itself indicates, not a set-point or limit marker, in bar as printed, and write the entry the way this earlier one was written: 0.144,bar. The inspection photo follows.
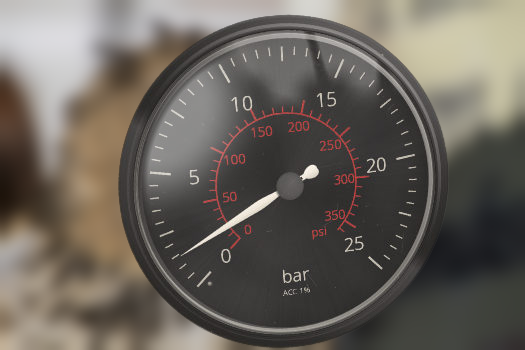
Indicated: 1.5,bar
